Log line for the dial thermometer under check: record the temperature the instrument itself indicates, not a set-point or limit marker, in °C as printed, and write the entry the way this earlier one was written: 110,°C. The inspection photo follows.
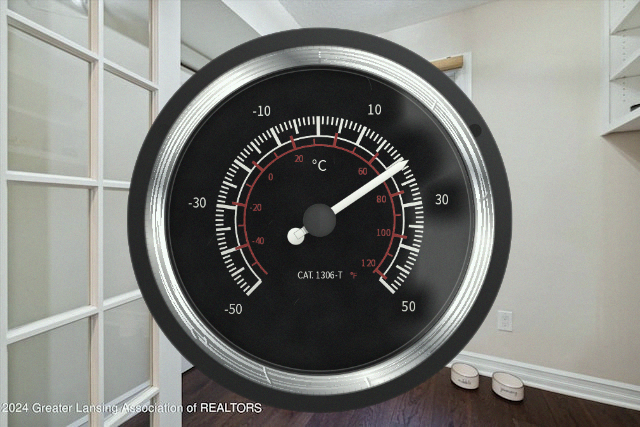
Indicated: 21,°C
